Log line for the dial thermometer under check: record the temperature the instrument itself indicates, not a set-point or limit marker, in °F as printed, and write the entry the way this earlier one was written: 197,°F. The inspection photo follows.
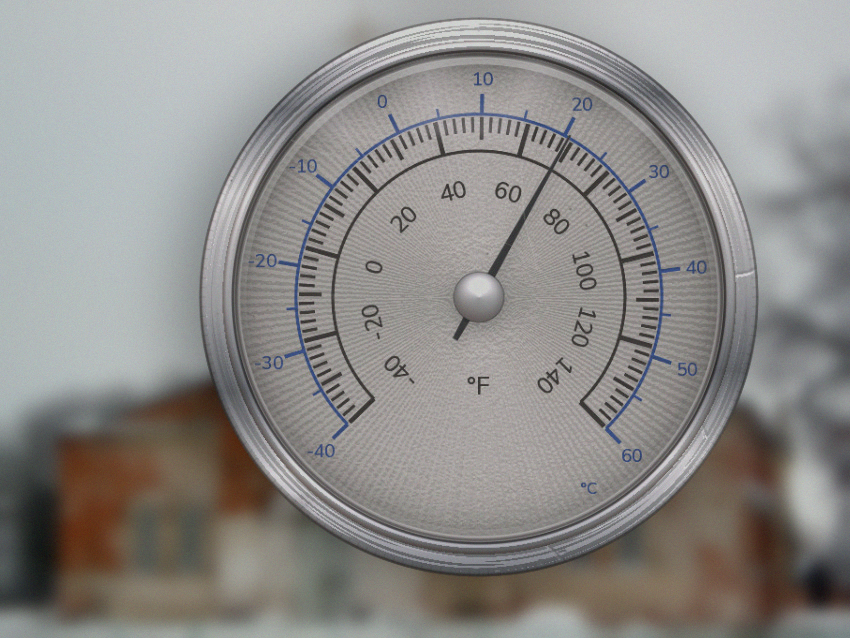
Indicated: 69,°F
